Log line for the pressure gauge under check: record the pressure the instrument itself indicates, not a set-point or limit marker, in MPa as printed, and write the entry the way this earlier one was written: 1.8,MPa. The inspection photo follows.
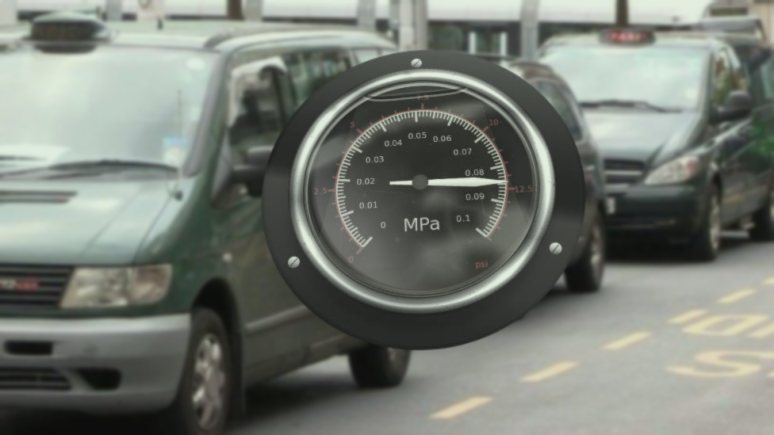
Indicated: 0.085,MPa
